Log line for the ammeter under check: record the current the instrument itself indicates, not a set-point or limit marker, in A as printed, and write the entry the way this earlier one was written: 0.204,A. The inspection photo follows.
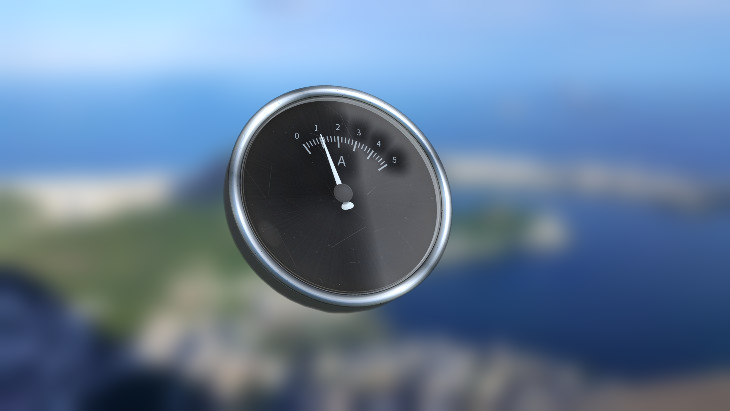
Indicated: 1,A
